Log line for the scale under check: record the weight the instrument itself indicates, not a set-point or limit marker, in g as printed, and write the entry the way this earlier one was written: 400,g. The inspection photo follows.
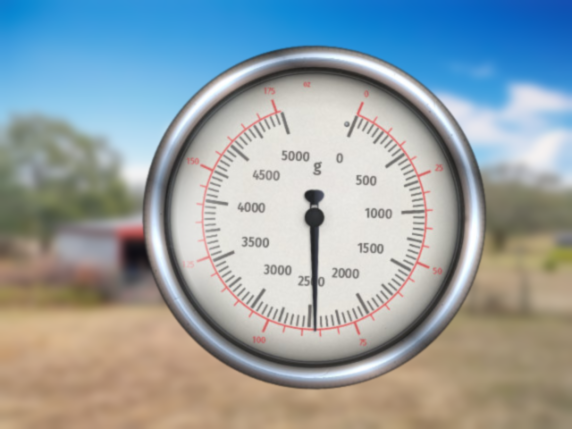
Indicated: 2450,g
